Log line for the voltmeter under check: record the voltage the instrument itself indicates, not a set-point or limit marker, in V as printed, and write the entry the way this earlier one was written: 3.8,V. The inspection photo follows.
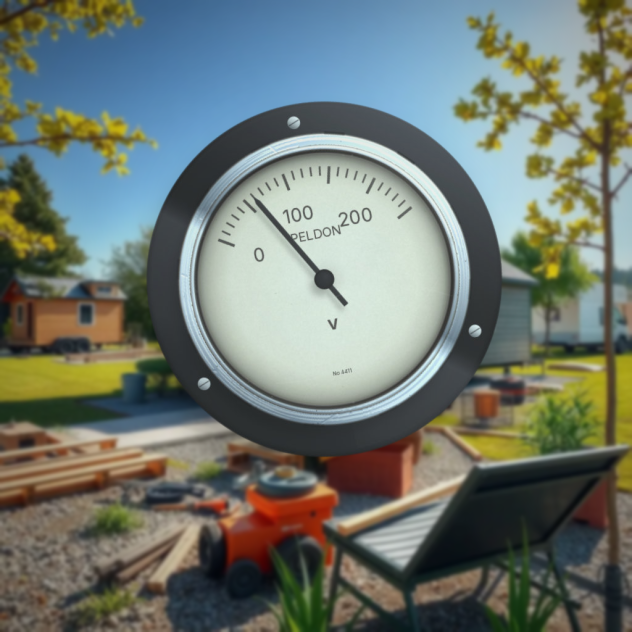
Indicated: 60,V
